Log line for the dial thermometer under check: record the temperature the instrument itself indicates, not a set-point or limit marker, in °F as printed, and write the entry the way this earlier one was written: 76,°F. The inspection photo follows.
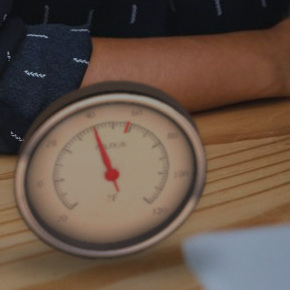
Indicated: 40,°F
